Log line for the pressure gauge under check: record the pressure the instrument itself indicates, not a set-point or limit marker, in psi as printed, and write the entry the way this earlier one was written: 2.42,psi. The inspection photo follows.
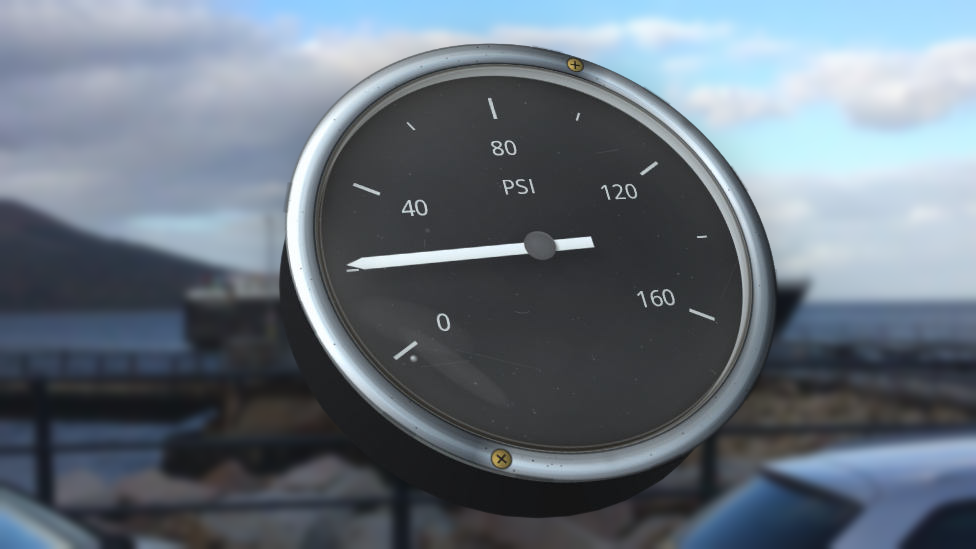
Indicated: 20,psi
